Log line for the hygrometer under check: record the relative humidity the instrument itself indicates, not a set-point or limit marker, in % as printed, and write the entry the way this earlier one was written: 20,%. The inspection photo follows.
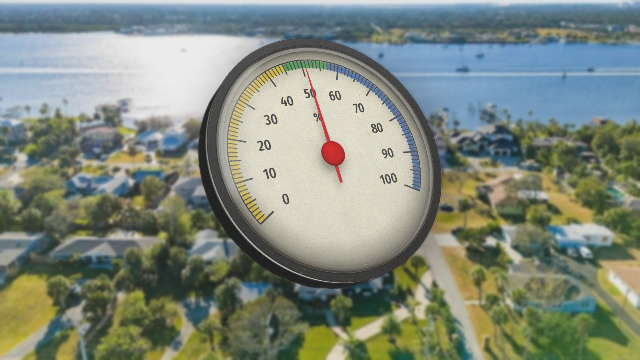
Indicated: 50,%
